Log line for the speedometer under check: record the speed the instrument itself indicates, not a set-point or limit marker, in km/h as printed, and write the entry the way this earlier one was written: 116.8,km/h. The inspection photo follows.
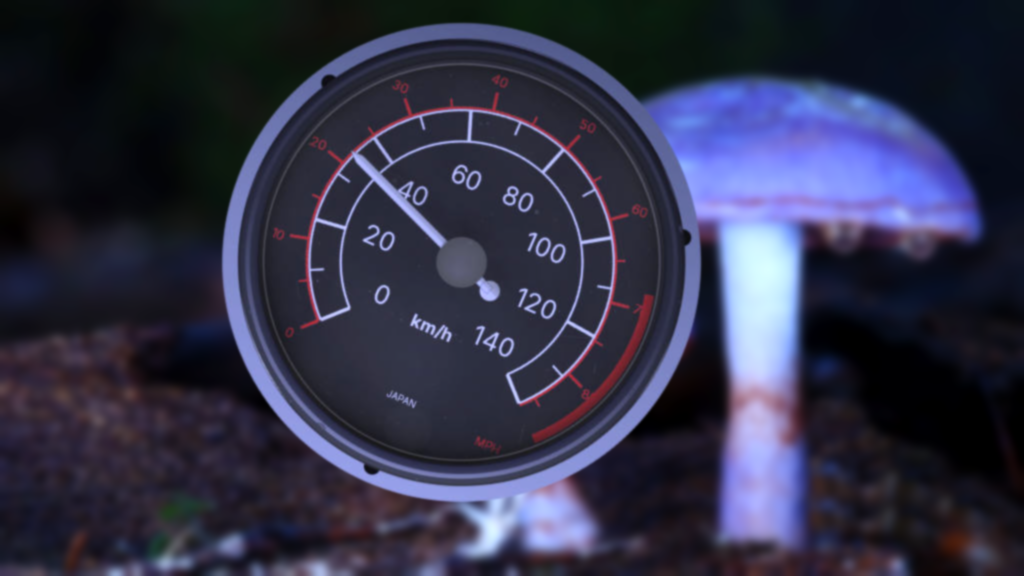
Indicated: 35,km/h
